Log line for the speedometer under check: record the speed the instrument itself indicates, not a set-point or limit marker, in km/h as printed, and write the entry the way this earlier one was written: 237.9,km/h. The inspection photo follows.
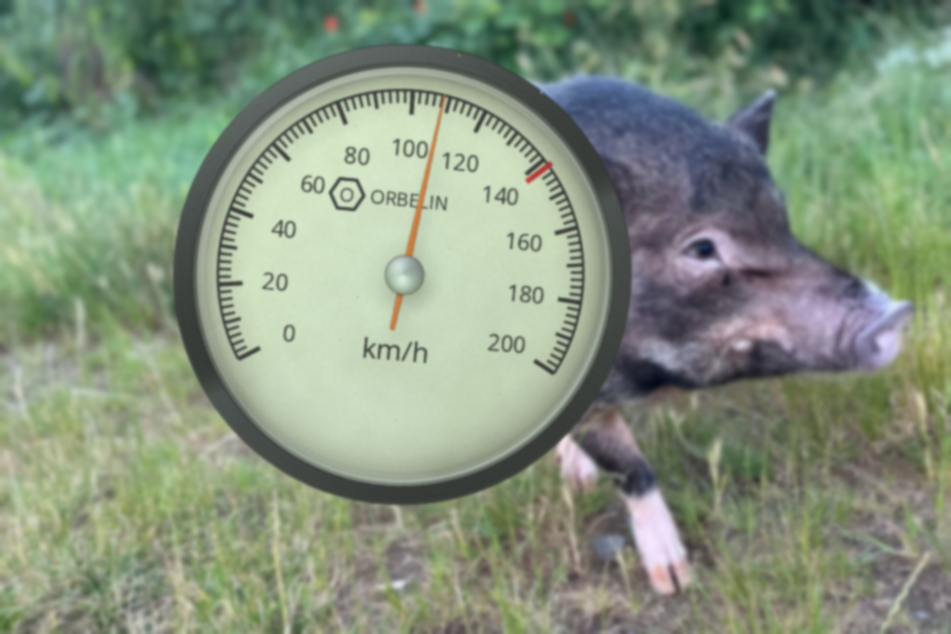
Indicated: 108,km/h
